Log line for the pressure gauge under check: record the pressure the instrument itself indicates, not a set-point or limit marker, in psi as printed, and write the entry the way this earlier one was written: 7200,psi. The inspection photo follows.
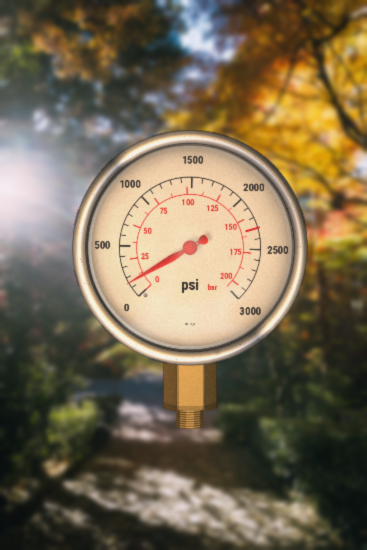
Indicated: 150,psi
